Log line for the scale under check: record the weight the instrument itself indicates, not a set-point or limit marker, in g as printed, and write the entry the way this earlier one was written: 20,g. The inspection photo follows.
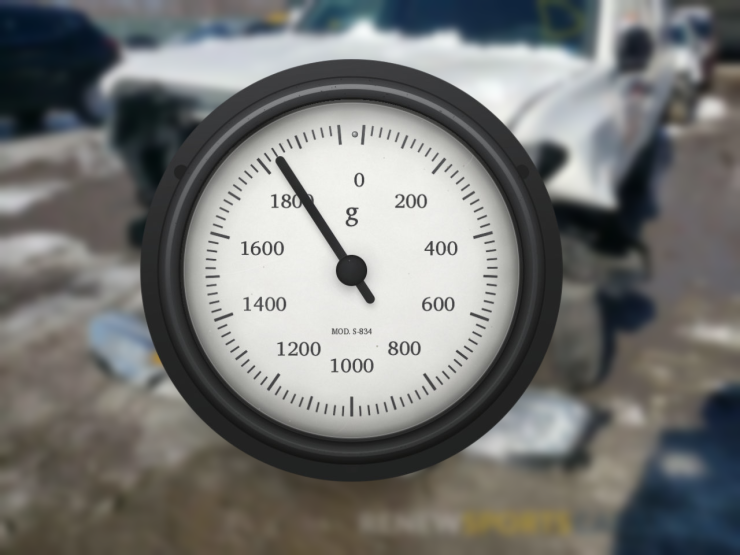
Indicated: 1840,g
